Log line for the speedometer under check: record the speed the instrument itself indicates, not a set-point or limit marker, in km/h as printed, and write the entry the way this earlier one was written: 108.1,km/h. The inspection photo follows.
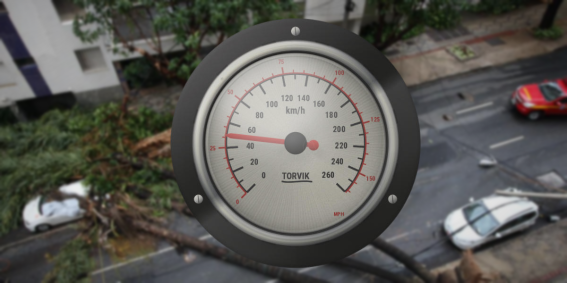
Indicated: 50,km/h
